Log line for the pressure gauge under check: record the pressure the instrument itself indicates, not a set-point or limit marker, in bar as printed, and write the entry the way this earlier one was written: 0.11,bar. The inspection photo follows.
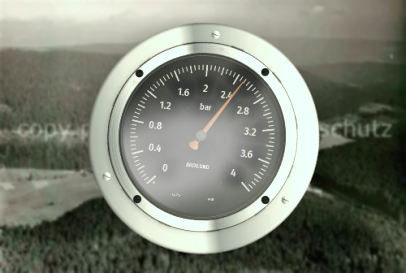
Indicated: 2.5,bar
